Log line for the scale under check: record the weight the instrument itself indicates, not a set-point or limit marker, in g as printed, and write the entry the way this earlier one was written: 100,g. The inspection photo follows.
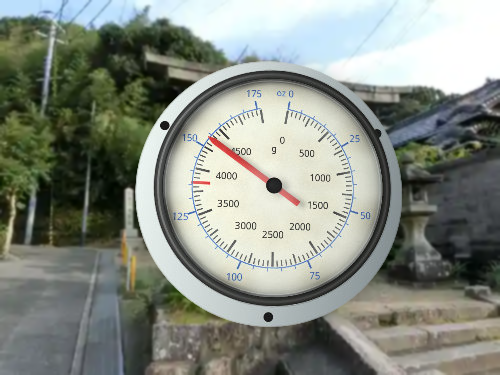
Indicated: 4350,g
